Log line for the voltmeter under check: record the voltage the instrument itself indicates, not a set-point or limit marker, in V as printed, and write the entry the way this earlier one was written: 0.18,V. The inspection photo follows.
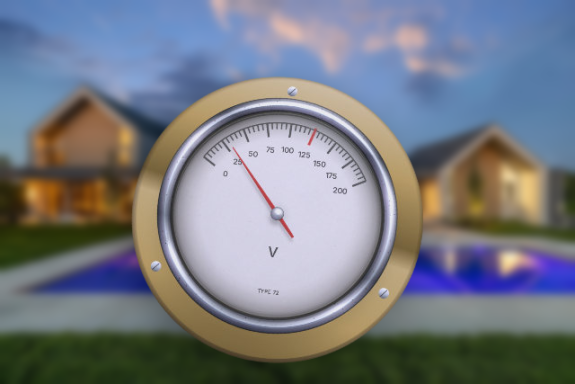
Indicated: 30,V
